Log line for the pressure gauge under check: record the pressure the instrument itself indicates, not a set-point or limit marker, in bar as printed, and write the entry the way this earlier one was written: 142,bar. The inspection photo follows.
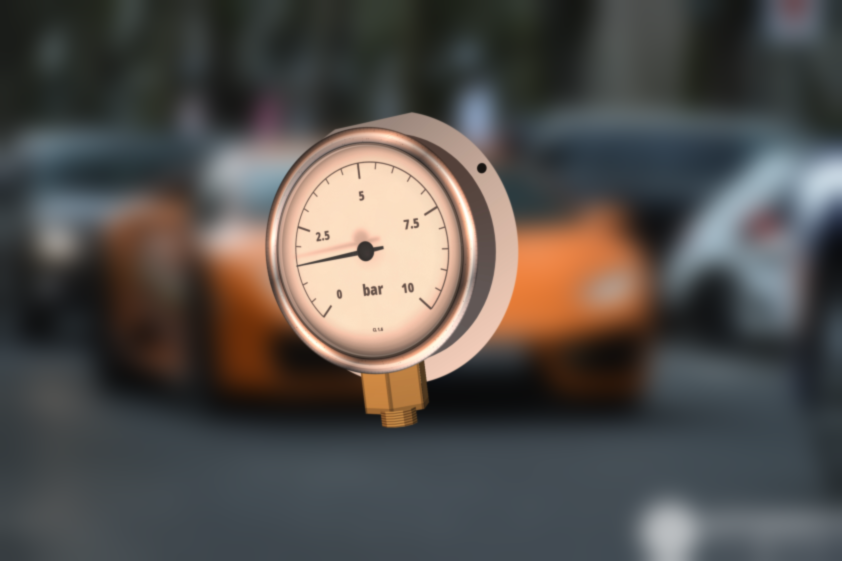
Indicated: 1.5,bar
